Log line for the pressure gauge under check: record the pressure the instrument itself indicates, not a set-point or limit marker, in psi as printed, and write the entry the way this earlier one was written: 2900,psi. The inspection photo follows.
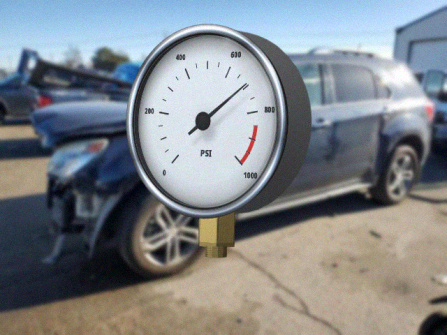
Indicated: 700,psi
